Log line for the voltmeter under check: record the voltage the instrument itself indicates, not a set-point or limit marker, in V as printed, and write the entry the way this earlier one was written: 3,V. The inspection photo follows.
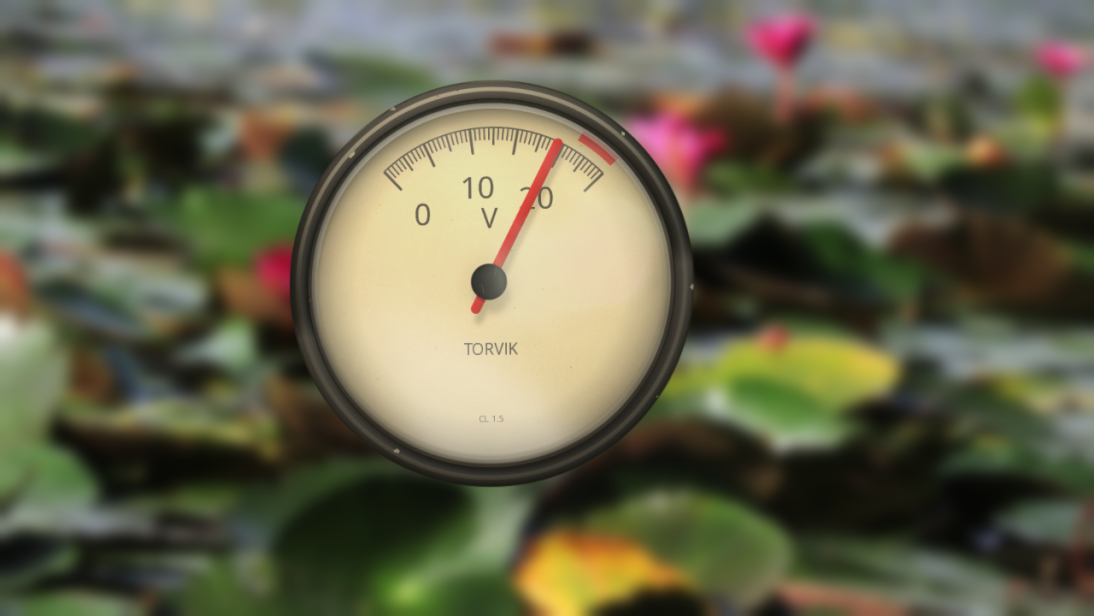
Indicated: 19.5,V
